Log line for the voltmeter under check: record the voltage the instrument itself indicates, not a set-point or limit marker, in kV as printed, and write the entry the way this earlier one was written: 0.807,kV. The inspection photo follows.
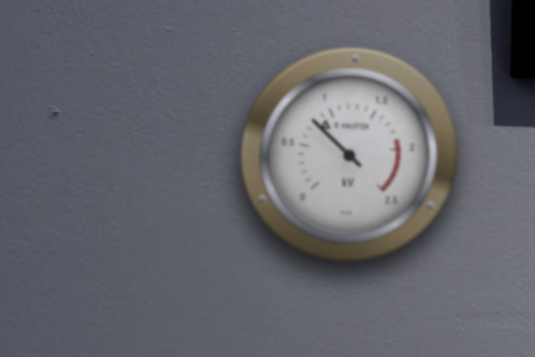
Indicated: 0.8,kV
